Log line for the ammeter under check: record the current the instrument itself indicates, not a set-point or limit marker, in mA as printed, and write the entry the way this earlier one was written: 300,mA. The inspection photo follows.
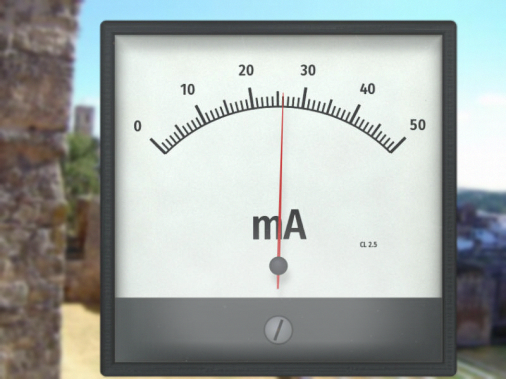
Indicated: 26,mA
